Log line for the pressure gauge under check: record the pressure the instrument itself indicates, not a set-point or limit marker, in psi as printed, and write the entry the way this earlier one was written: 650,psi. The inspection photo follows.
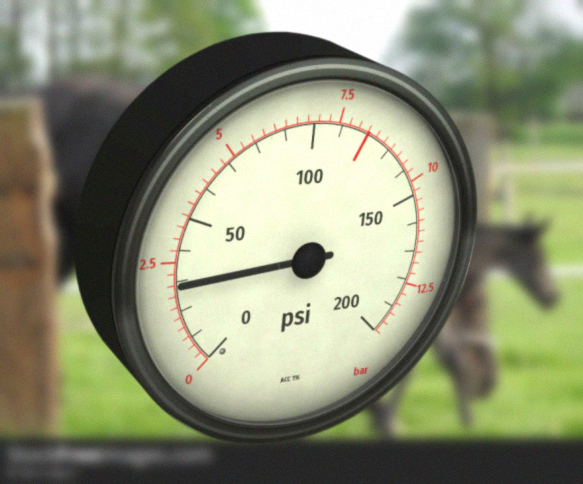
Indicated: 30,psi
